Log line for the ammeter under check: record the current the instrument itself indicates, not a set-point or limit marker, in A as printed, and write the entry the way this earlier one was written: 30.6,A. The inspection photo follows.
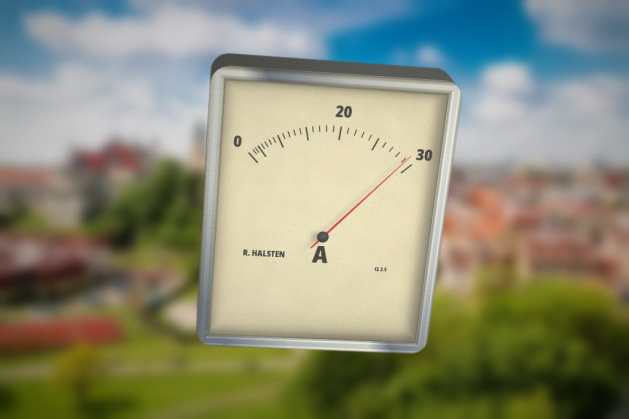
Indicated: 29,A
